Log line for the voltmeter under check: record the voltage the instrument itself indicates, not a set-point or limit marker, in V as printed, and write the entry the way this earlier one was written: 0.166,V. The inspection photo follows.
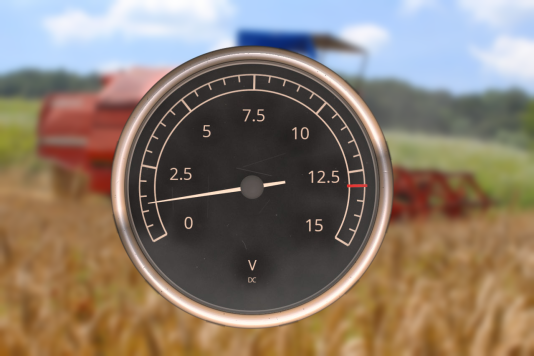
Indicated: 1.25,V
